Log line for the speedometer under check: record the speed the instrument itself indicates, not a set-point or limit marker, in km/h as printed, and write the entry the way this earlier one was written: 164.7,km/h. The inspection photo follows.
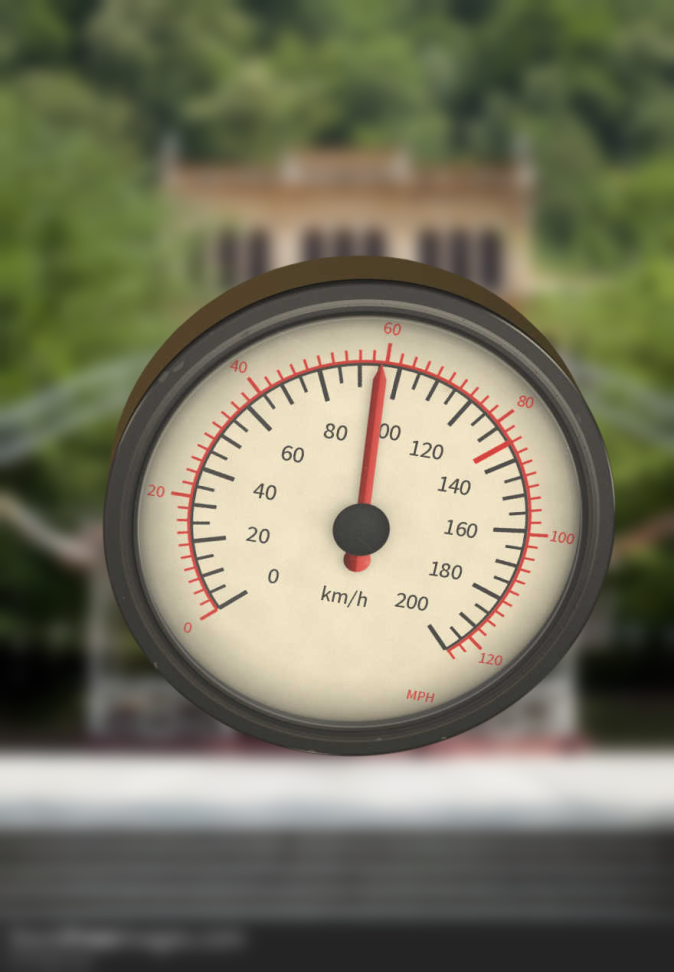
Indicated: 95,km/h
